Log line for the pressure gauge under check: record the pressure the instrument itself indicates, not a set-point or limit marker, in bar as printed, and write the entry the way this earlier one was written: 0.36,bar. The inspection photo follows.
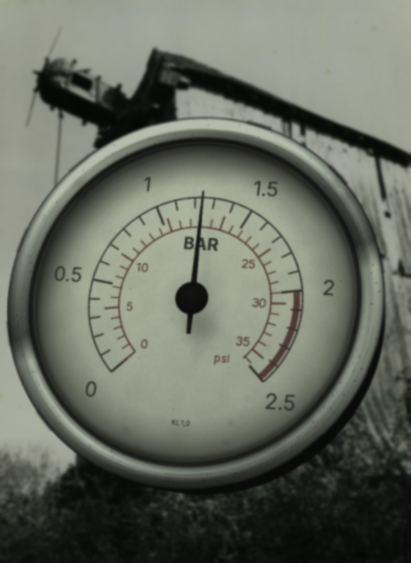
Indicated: 1.25,bar
